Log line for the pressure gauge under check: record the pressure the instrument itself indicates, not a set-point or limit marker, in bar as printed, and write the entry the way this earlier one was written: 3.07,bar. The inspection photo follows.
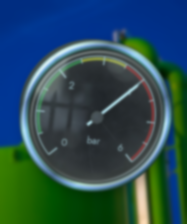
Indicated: 4,bar
